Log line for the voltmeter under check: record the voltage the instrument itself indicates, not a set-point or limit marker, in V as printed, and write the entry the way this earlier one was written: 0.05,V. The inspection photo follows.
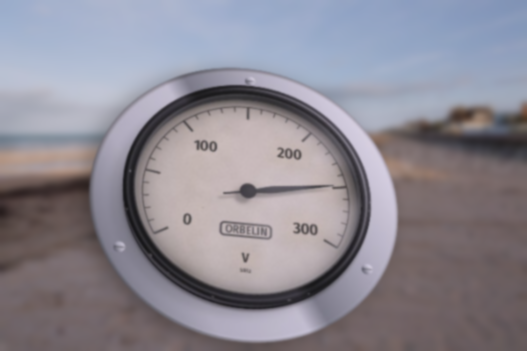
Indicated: 250,V
